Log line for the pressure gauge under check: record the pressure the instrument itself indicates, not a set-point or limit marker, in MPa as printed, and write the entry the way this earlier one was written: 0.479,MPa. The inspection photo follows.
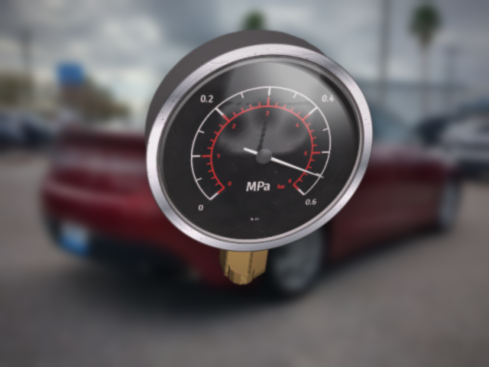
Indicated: 0.55,MPa
